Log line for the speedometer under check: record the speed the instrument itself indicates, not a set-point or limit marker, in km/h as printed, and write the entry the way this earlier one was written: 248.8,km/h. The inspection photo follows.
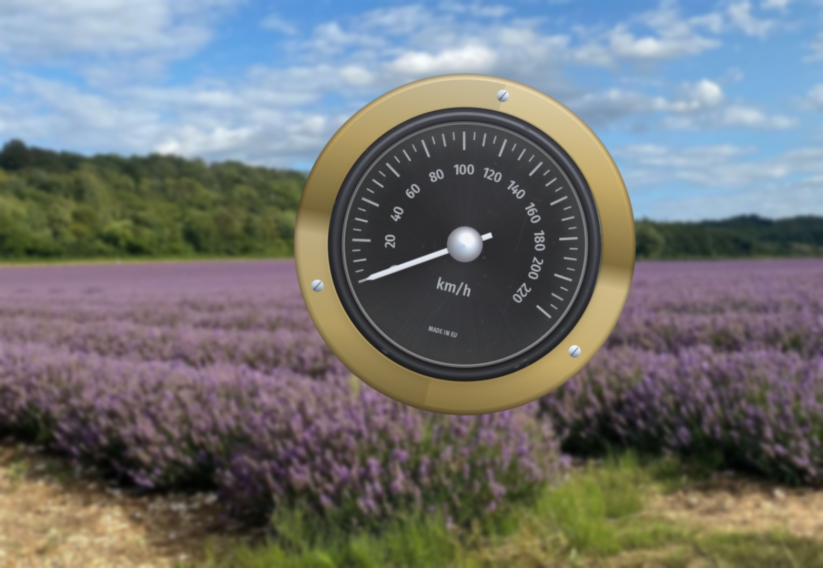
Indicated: 0,km/h
